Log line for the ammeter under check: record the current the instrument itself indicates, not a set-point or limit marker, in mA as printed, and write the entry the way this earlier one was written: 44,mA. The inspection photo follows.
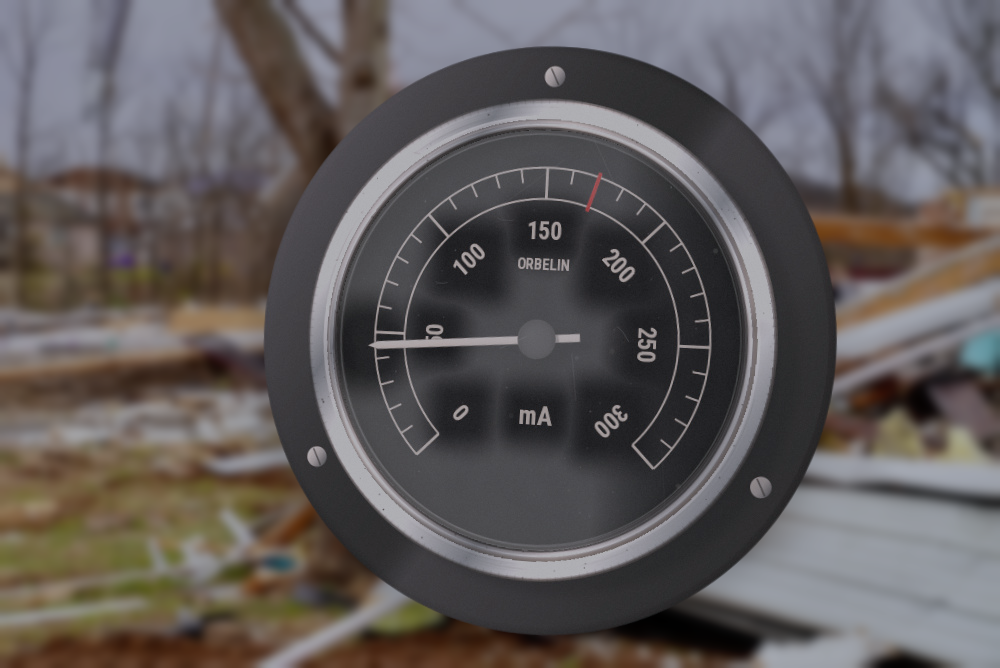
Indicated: 45,mA
